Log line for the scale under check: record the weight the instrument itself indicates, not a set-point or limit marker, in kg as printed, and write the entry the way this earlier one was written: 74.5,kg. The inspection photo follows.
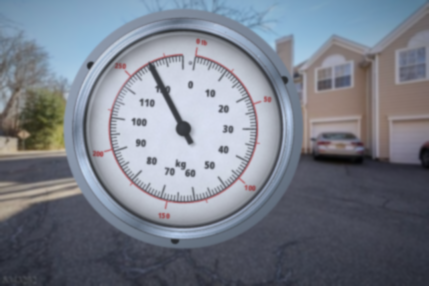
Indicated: 120,kg
